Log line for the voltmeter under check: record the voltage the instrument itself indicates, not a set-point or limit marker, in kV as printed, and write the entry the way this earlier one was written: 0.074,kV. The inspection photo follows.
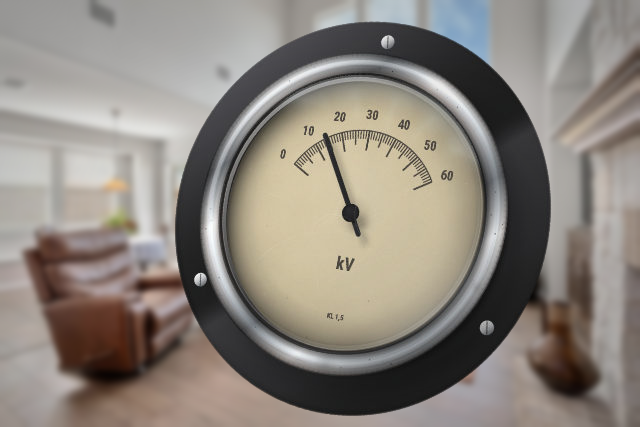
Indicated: 15,kV
